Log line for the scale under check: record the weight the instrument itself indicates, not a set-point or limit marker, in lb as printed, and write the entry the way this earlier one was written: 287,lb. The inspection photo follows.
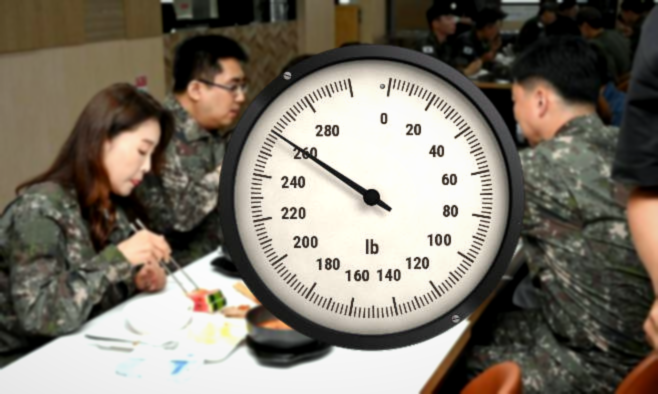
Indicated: 260,lb
